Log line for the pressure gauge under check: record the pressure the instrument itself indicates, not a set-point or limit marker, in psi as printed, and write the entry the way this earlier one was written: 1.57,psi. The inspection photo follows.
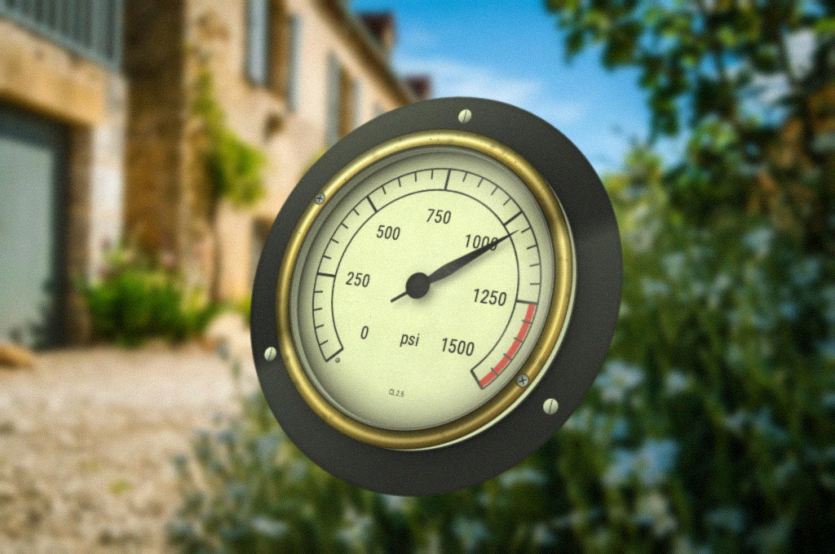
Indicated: 1050,psi
